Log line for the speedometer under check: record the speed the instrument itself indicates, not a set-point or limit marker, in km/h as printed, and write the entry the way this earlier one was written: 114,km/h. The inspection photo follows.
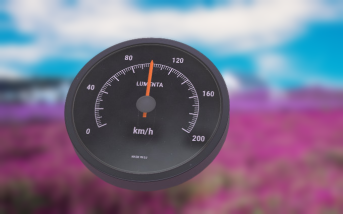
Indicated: 100,km/h
